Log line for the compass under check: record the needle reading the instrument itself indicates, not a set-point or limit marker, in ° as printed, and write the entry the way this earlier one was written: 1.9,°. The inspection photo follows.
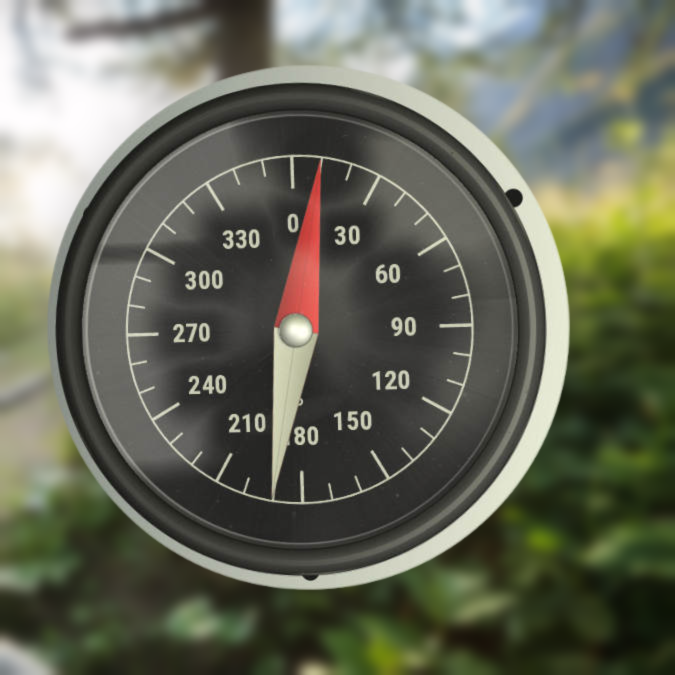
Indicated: 10,°
